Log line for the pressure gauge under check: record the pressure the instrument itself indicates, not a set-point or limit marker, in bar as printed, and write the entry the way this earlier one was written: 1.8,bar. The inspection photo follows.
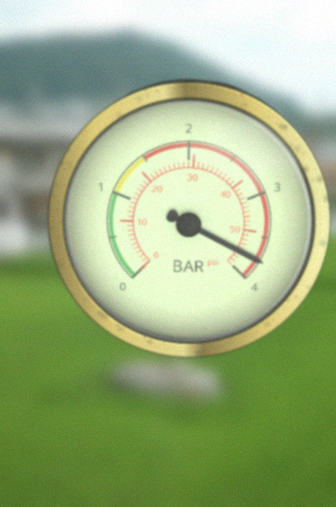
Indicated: 3.75,bar
